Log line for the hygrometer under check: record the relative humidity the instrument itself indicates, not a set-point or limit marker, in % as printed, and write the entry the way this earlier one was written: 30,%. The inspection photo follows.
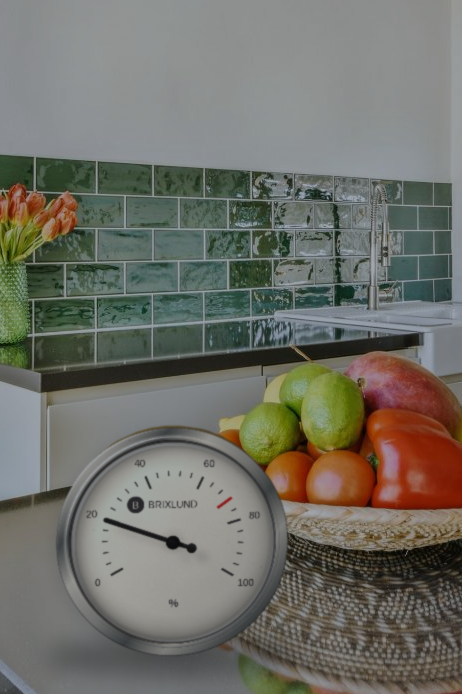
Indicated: 20,%
